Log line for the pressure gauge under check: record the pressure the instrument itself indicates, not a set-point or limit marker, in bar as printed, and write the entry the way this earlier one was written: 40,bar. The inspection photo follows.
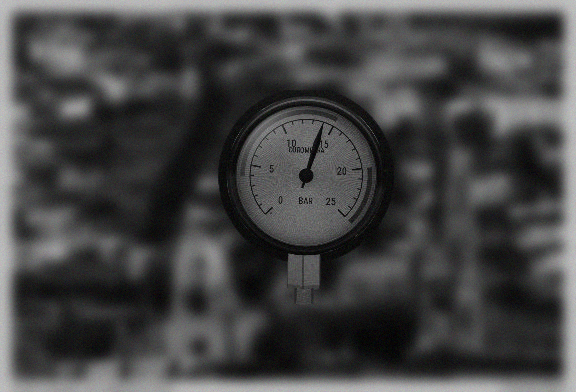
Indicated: 14,bar
